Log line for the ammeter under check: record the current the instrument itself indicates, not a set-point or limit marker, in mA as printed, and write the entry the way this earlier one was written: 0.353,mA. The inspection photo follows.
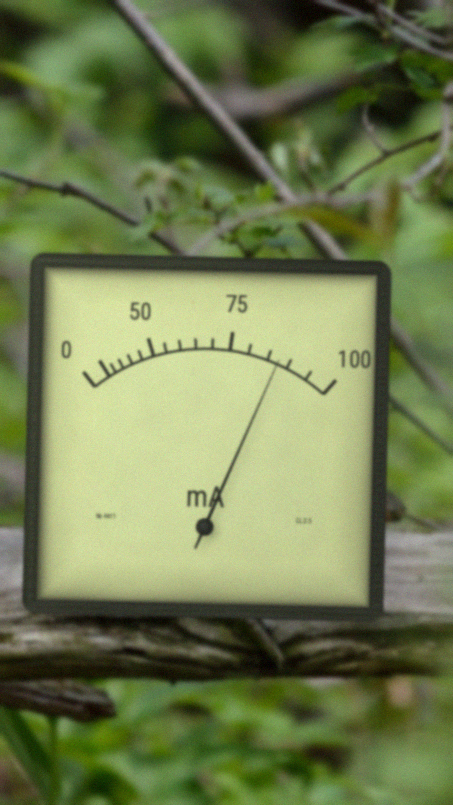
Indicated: 87.5,mA
